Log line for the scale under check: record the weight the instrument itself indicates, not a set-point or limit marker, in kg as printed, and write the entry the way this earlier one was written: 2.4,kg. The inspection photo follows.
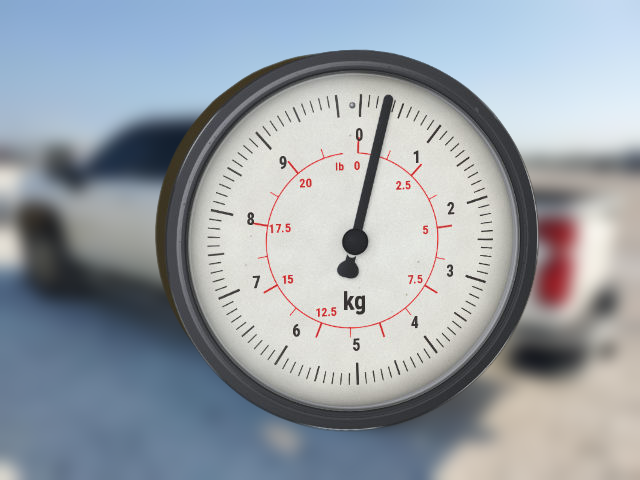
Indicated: 0.3,kg
